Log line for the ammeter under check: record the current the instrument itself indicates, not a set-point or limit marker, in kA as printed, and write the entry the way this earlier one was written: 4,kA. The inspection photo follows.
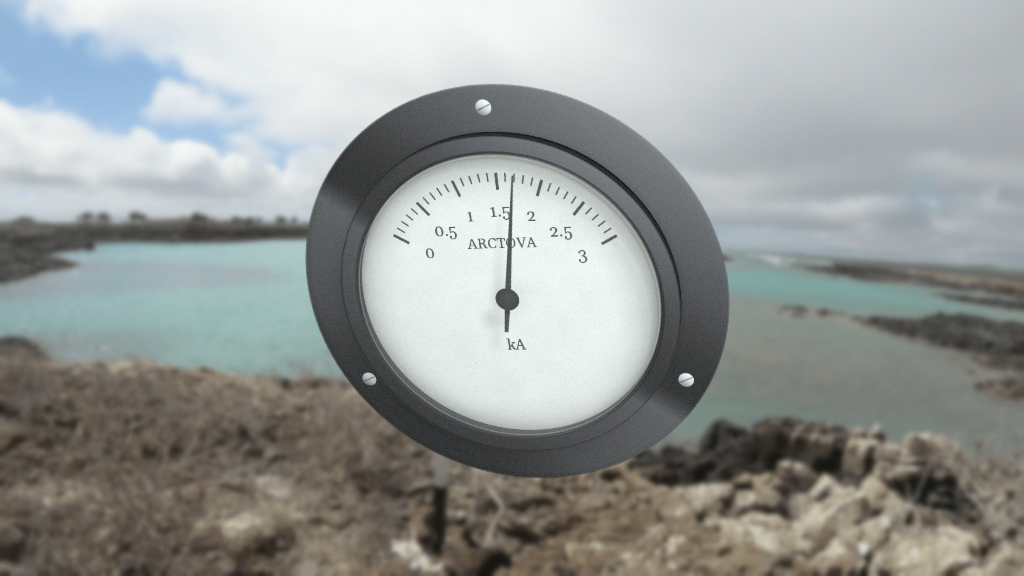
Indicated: 1.7,kA
